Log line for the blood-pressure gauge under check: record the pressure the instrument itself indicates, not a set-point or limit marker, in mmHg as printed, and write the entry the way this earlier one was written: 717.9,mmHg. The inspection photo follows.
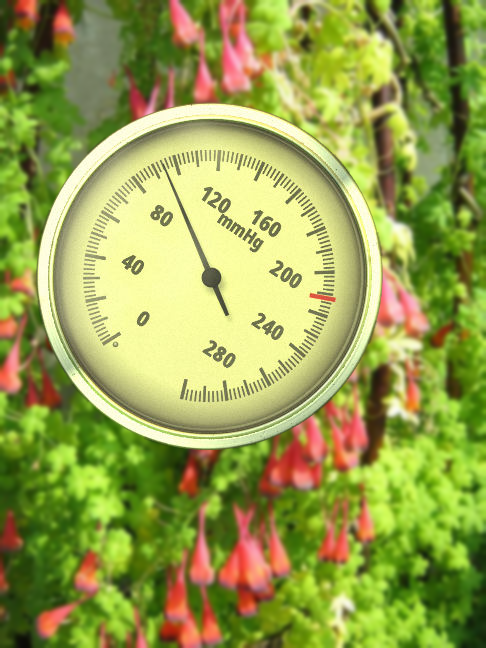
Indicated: 94,mmHg
